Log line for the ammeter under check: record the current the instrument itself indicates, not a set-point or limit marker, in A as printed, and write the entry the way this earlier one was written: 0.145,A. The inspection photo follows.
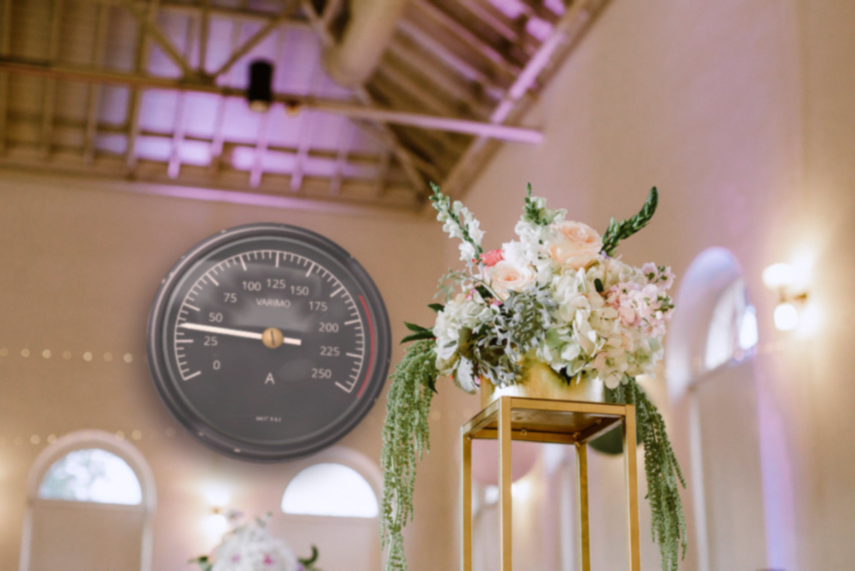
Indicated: 35,A
